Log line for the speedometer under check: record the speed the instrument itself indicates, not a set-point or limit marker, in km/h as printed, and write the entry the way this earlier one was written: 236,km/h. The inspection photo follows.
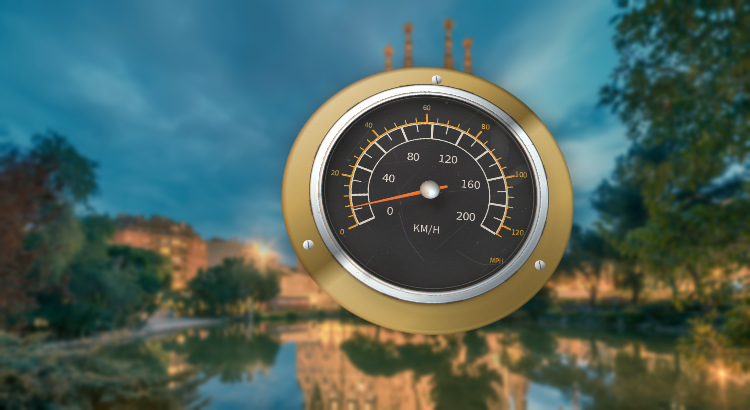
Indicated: 10,km/h
